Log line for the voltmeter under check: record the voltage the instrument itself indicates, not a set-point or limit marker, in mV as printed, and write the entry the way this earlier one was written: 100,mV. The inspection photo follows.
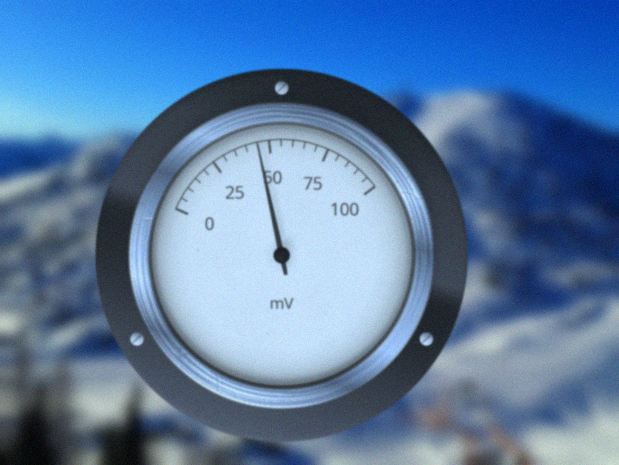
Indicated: 45,mV
